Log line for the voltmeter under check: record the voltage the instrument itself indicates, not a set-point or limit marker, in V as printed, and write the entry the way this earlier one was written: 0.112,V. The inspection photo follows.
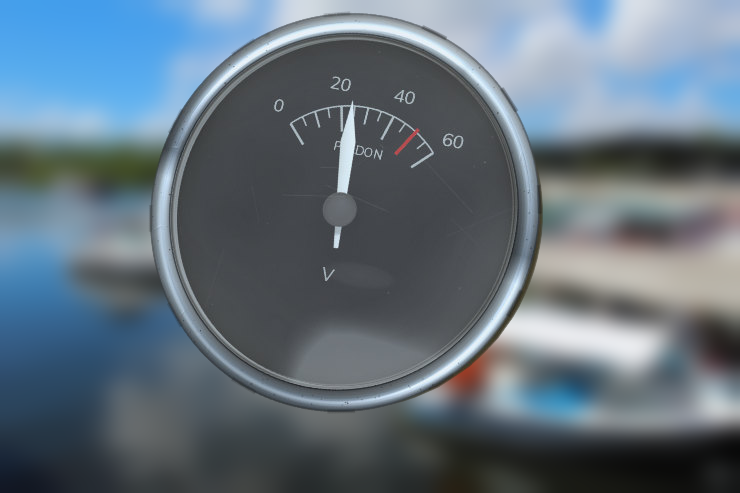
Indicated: 25,V
